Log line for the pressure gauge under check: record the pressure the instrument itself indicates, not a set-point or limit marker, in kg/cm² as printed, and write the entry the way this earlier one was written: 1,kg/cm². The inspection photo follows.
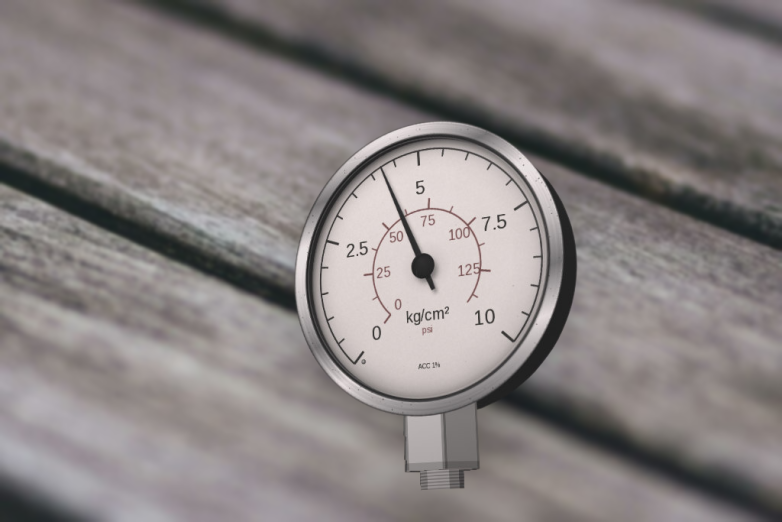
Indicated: 4.25,kg/cm²
